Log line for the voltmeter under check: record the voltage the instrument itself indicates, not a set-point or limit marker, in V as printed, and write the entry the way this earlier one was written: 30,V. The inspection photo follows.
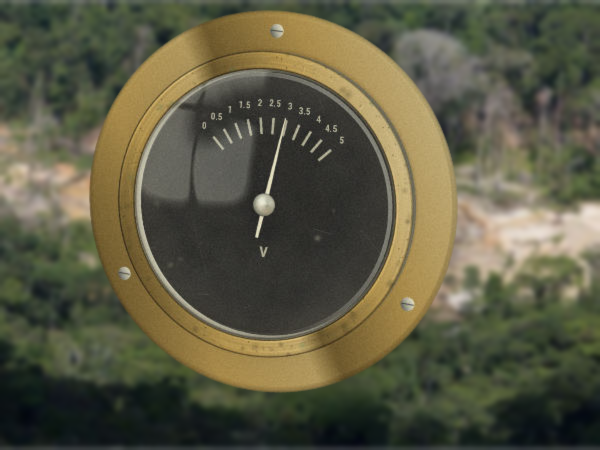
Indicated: 3,V
